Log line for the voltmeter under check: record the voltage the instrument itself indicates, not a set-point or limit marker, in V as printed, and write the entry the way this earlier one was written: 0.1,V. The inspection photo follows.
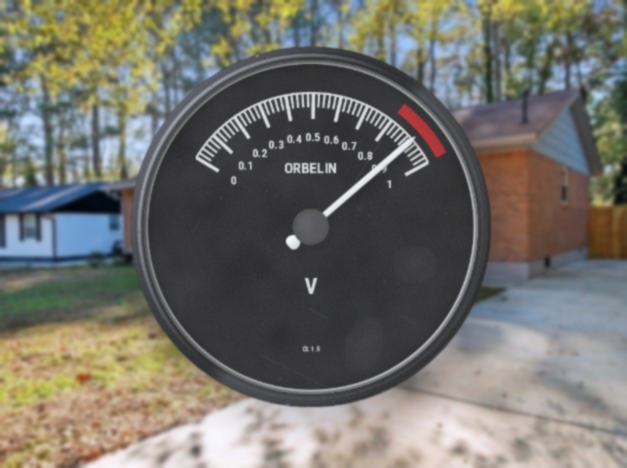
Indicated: 0.9,V
